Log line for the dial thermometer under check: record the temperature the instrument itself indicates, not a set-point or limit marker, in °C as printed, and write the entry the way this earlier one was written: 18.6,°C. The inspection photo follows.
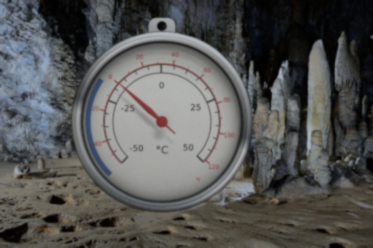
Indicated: -17.5,°C
